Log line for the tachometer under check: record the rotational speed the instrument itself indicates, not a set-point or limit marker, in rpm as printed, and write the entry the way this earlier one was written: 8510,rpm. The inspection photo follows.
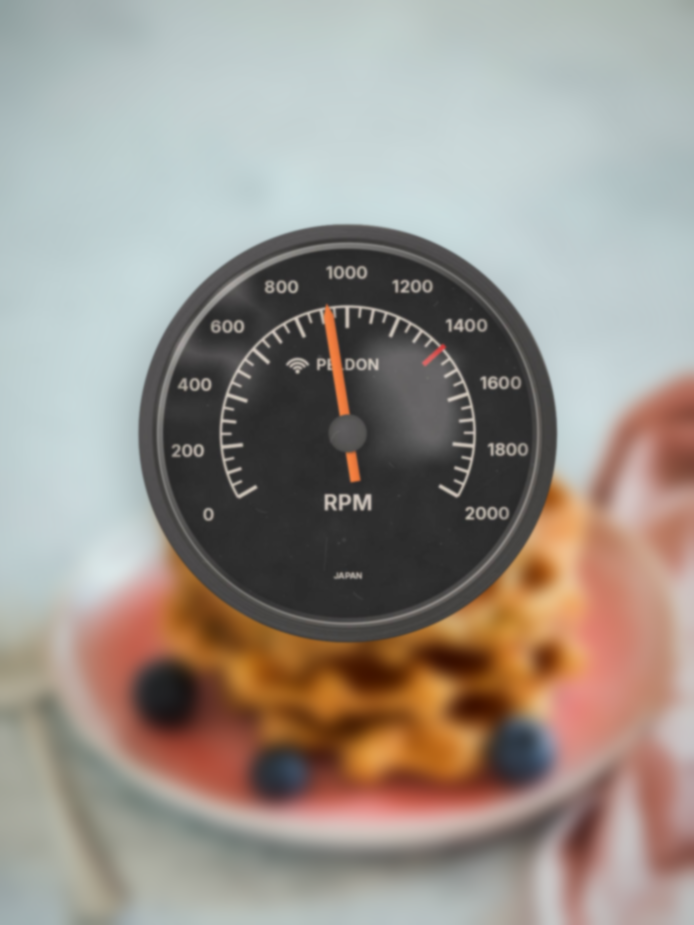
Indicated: 925,rpm
